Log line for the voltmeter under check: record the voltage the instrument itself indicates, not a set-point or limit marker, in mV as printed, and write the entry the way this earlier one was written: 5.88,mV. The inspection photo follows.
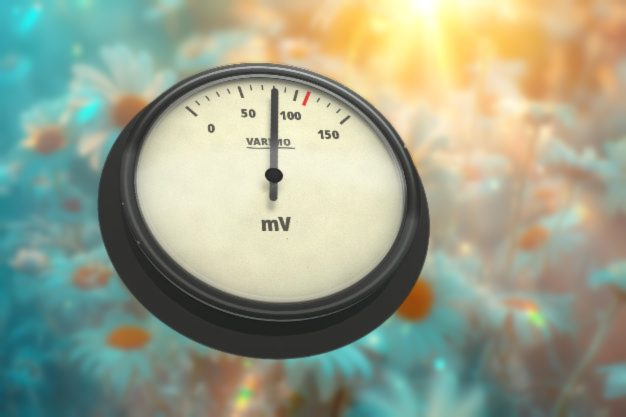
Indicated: 80,mV
